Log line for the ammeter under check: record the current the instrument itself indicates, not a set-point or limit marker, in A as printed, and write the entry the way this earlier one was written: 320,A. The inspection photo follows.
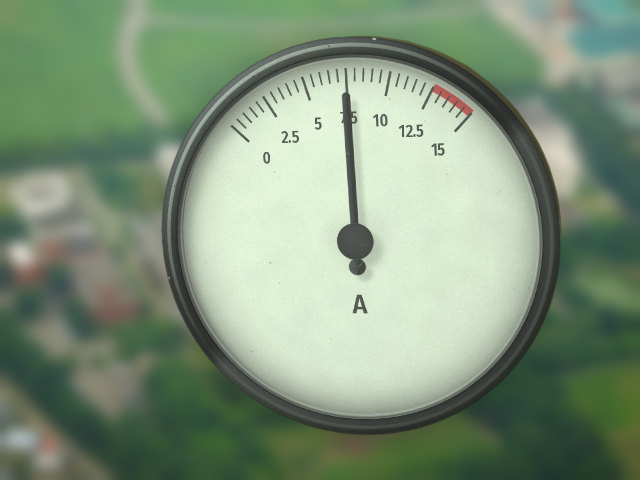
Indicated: 7.5,A
